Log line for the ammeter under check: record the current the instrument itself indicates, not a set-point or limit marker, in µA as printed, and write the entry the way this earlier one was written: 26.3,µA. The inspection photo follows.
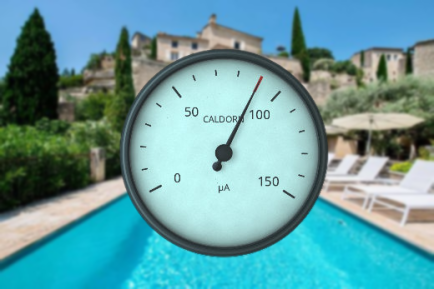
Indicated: 90,µA
